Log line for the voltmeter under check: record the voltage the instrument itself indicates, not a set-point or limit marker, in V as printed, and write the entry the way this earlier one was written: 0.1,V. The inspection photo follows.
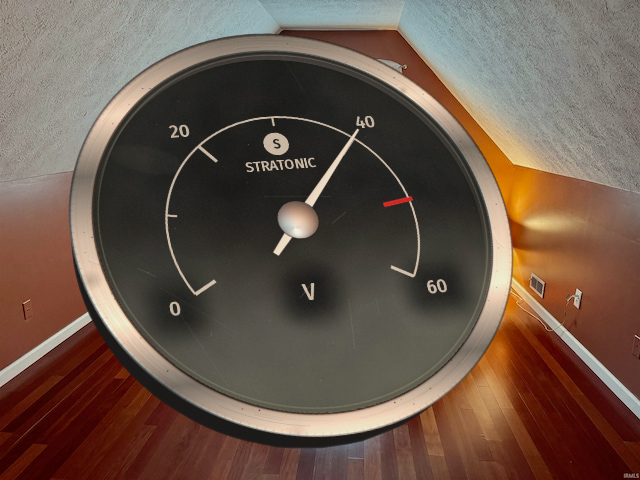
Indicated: 40,V
